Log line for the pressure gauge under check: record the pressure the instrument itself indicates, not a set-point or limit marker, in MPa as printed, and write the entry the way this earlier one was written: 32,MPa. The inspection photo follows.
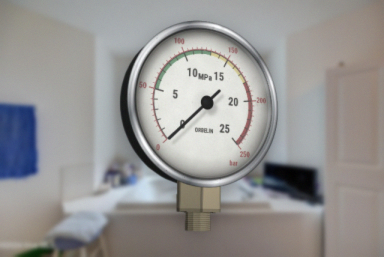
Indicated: 0,MPa
